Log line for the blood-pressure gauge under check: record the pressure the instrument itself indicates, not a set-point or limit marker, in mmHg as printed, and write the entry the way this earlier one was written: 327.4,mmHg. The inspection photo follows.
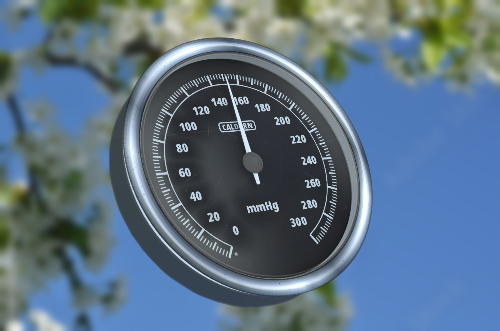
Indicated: 150,mmHg
